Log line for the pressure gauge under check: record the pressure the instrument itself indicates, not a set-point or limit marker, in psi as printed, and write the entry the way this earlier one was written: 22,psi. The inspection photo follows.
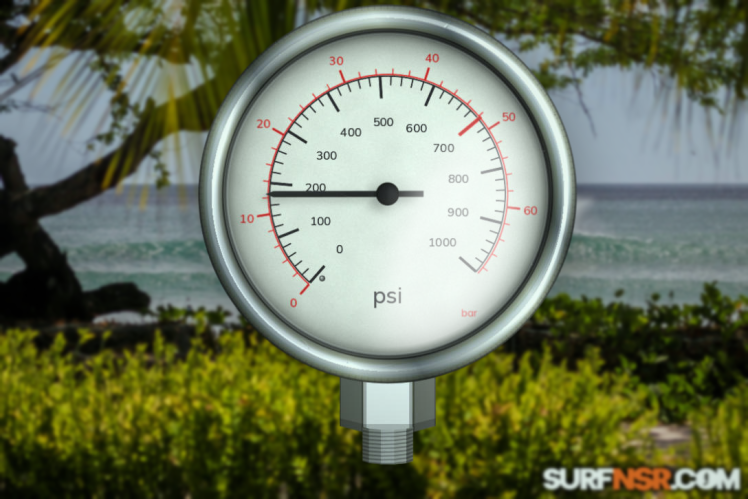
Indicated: 180,psi
